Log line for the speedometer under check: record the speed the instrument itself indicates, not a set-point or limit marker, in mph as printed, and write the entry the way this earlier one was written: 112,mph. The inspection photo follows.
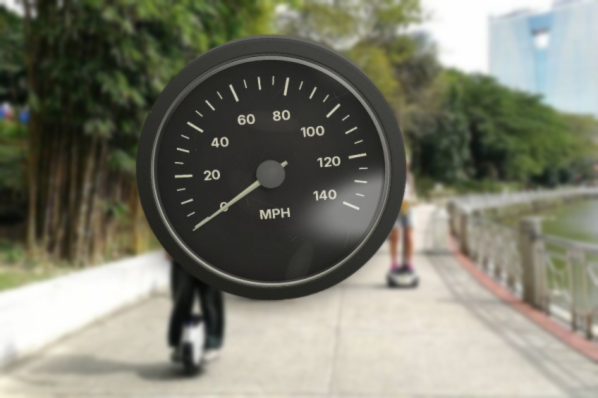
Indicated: 0,mph
